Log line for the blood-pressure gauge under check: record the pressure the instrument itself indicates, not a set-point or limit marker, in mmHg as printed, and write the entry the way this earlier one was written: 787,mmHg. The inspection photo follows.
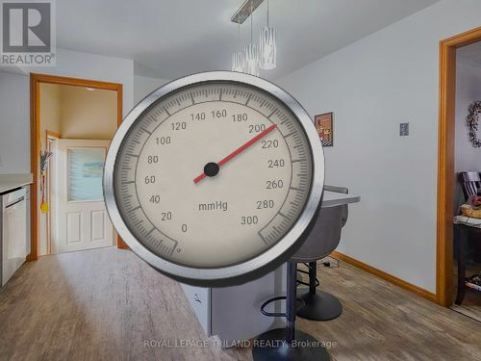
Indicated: 210,mmHg
